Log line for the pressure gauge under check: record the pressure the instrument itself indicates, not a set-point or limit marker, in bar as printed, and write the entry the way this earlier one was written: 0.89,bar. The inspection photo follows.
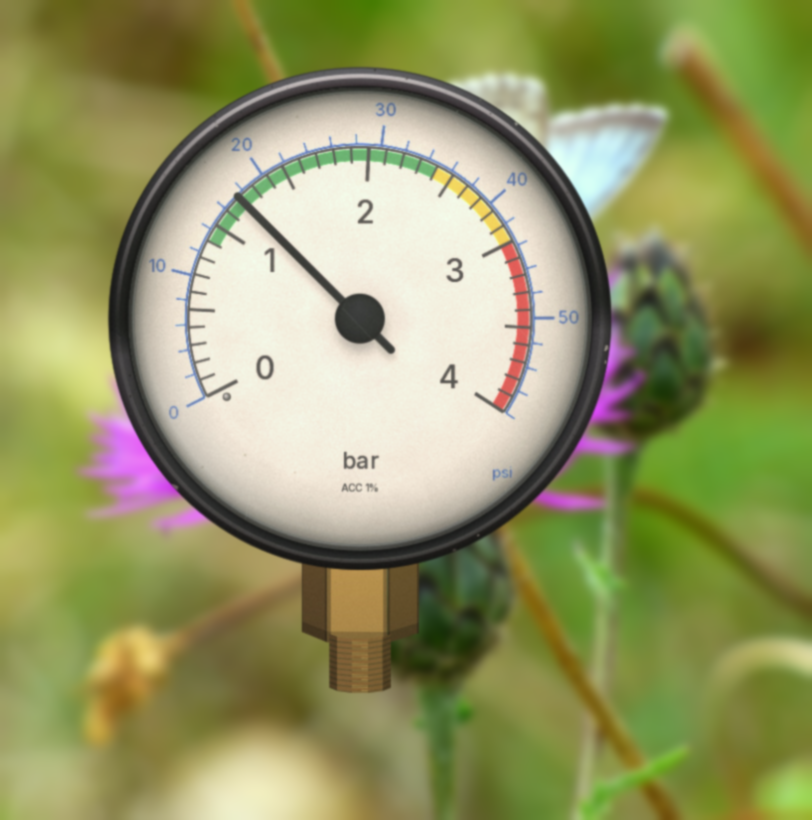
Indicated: 1.2,bar
